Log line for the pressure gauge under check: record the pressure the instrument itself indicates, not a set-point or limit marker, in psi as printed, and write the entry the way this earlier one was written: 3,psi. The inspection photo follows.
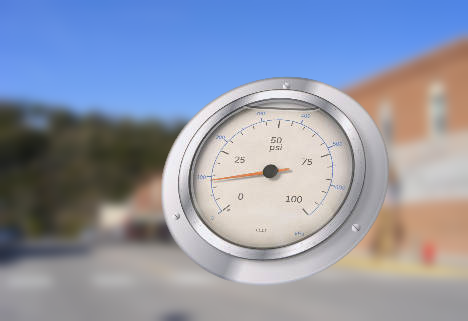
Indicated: 12.5,psi
